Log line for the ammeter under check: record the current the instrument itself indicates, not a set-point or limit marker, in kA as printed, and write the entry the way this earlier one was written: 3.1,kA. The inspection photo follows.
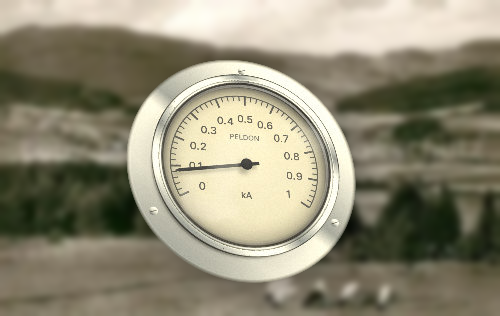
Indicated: 0.08,kA
